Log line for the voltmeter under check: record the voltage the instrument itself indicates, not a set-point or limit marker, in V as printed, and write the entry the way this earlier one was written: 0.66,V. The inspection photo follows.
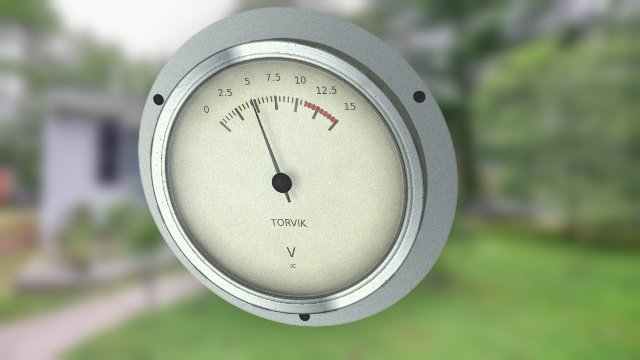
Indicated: 5,V
